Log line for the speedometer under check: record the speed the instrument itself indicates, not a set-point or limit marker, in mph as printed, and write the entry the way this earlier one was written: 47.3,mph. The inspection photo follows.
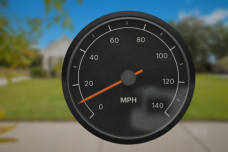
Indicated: 10,mph
